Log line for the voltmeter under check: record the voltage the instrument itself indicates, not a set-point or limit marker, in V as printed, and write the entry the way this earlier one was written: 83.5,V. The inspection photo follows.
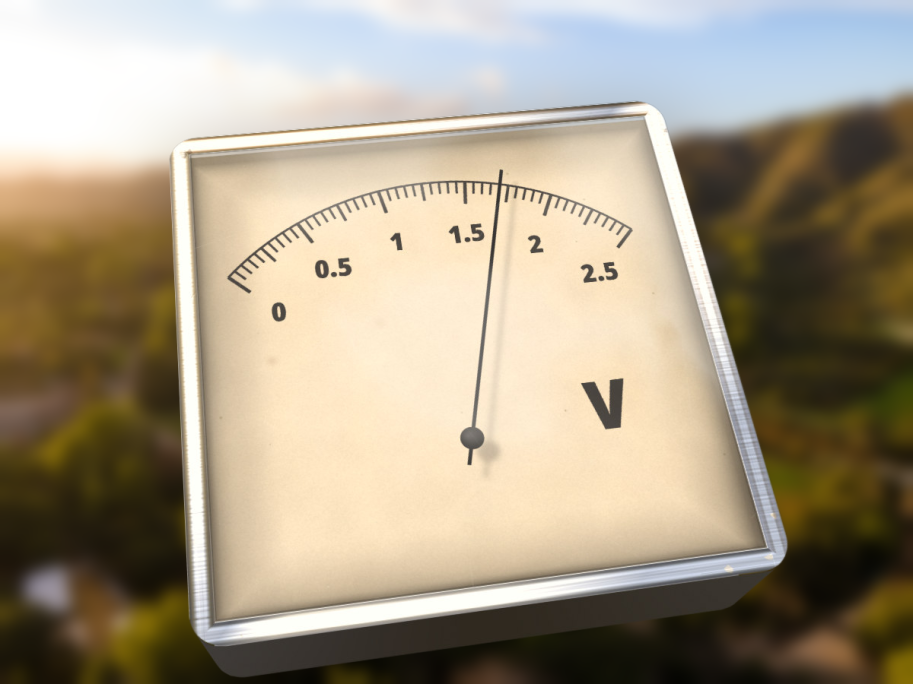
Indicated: 1.7,V
